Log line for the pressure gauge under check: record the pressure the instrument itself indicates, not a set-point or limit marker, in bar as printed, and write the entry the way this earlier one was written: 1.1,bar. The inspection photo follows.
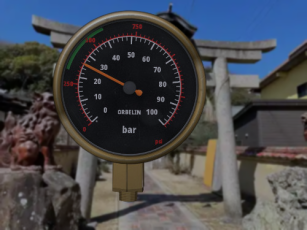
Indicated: 26,bar
